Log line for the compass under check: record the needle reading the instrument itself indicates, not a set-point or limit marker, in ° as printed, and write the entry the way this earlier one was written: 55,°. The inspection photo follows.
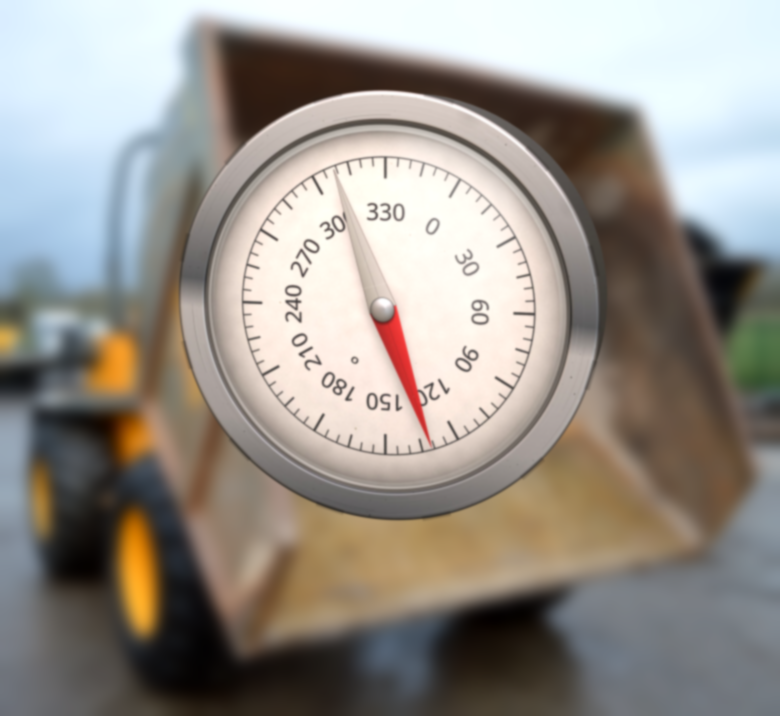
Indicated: 130,°
